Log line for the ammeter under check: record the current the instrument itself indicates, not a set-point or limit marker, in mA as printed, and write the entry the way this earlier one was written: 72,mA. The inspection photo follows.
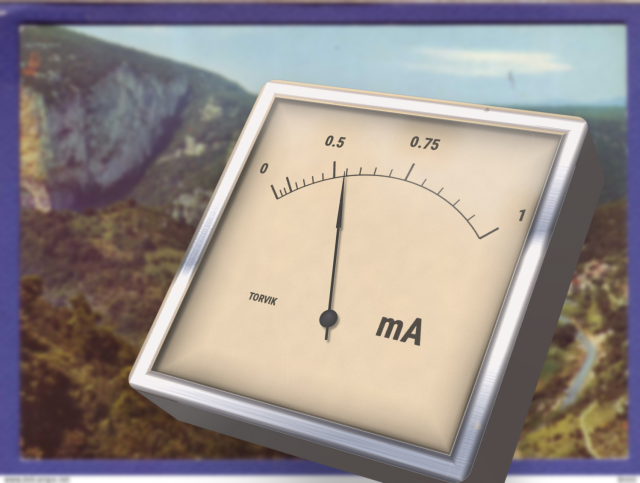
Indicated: 0.55,mA
